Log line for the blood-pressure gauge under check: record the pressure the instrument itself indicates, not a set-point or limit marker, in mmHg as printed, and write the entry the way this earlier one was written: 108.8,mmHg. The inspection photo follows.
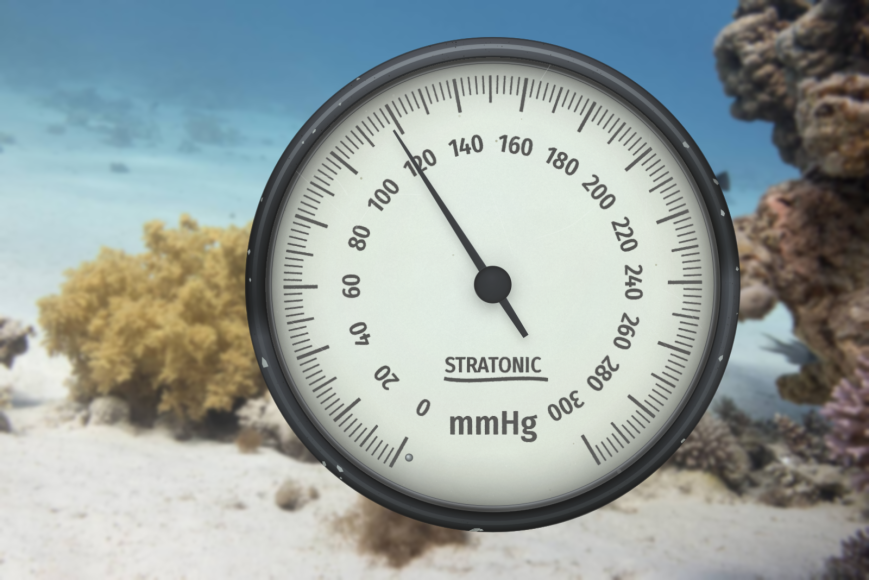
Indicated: 118,mmHg
